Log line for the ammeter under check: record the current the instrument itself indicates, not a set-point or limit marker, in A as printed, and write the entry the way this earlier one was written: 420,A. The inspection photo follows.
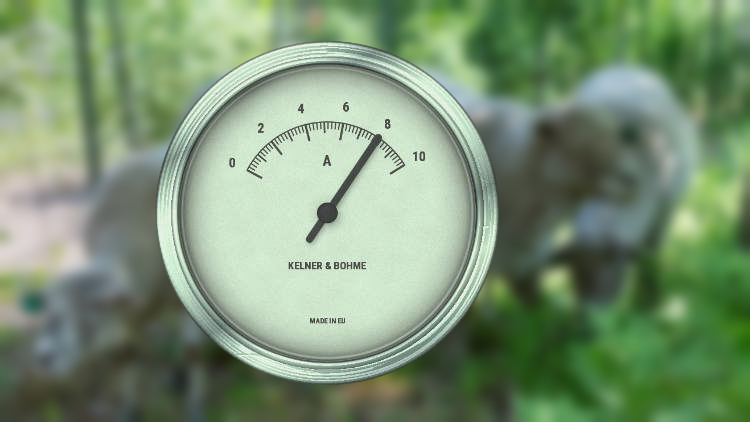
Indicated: 8,A
